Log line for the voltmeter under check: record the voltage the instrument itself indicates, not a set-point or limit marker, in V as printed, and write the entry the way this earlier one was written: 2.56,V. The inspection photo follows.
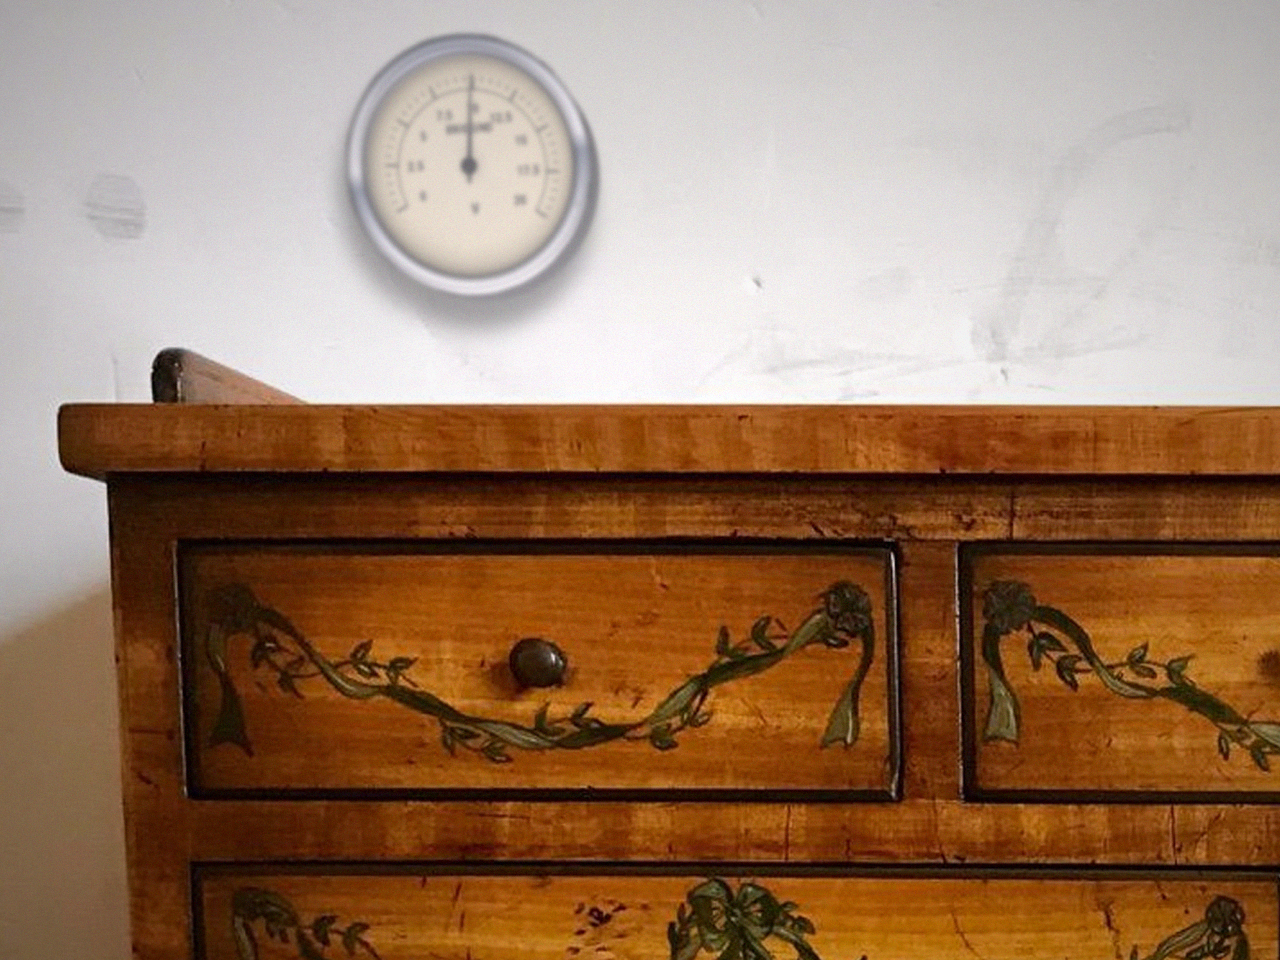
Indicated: 10,V
